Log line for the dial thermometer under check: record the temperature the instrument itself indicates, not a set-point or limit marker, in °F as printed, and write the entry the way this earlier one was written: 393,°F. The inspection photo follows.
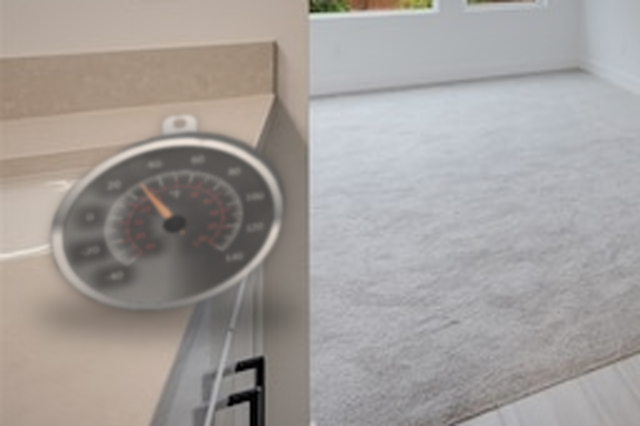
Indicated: 30,°F
